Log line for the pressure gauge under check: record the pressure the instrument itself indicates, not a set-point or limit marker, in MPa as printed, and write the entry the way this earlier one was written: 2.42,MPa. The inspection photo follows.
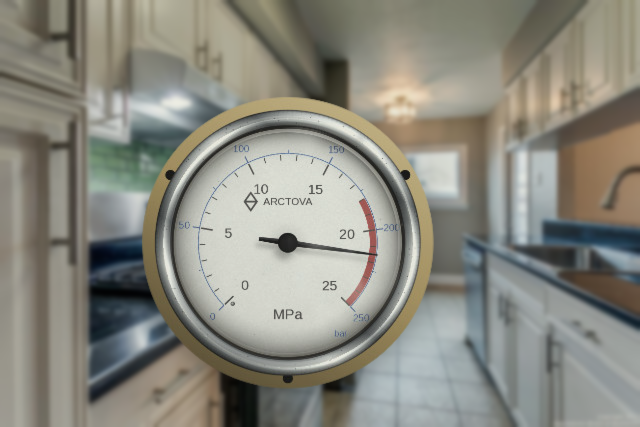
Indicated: 21.5,MPa
